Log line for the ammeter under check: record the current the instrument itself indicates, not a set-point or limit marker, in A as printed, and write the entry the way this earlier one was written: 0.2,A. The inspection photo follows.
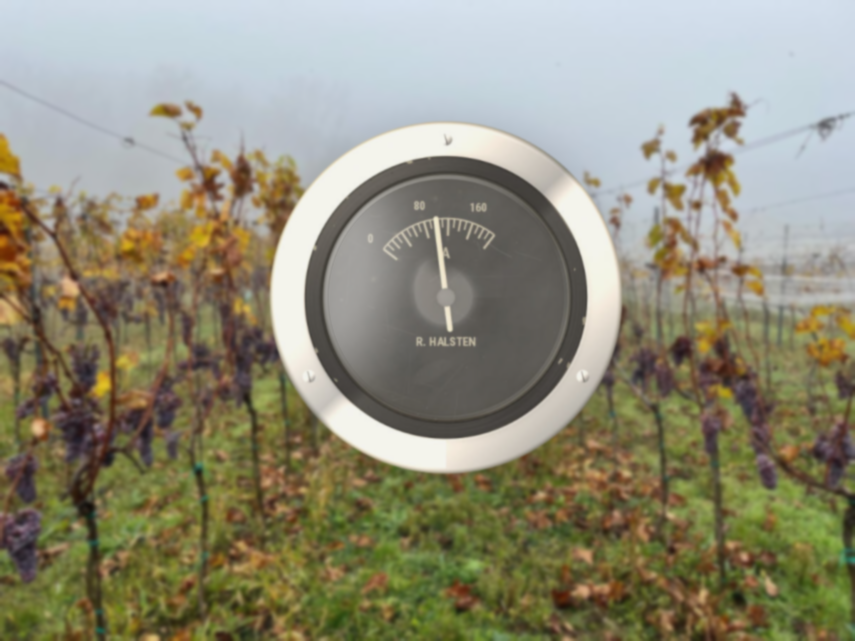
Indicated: 100,A
